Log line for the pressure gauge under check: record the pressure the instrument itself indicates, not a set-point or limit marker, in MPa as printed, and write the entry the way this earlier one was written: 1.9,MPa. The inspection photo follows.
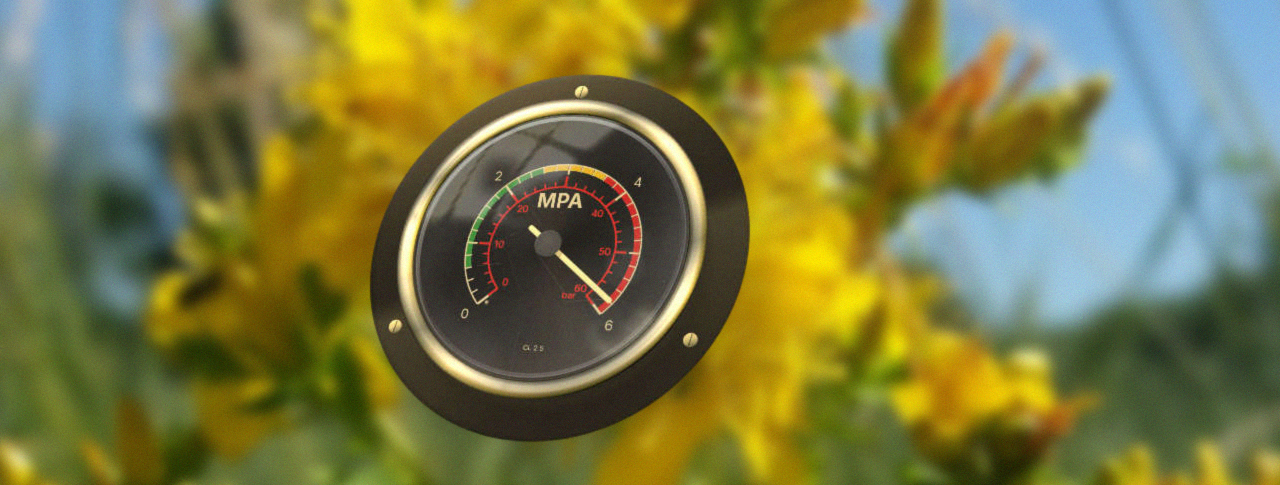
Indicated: 5.8,MPa
